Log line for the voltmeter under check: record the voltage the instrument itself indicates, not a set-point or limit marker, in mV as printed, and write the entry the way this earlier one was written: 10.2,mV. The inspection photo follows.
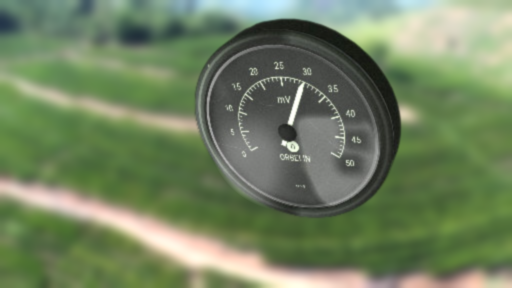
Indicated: 30,mV
